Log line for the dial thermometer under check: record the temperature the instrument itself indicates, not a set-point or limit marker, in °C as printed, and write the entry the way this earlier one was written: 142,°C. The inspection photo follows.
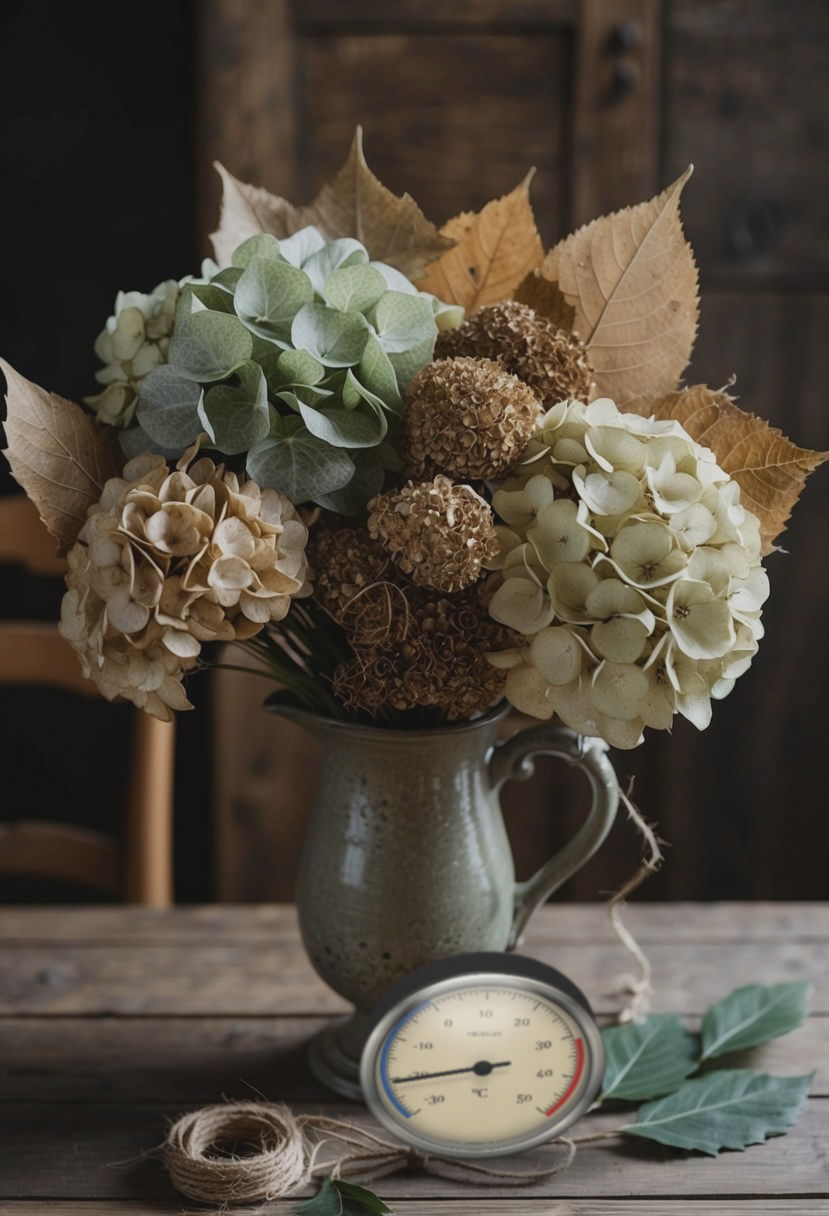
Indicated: -20,°C
